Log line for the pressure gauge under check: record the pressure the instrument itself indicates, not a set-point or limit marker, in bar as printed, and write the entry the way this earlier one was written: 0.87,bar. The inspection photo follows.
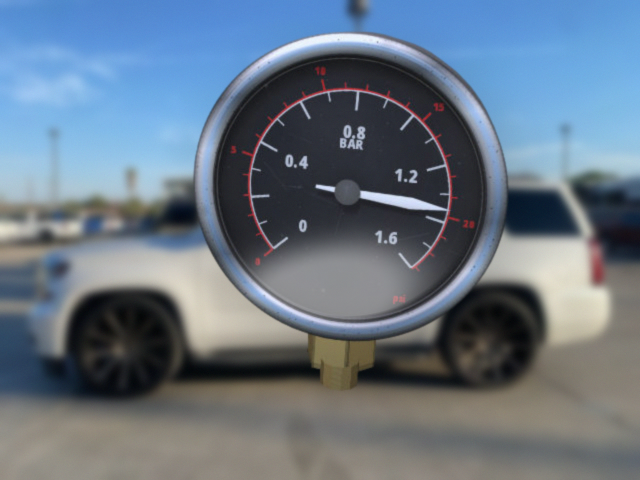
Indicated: 1.35,bar
